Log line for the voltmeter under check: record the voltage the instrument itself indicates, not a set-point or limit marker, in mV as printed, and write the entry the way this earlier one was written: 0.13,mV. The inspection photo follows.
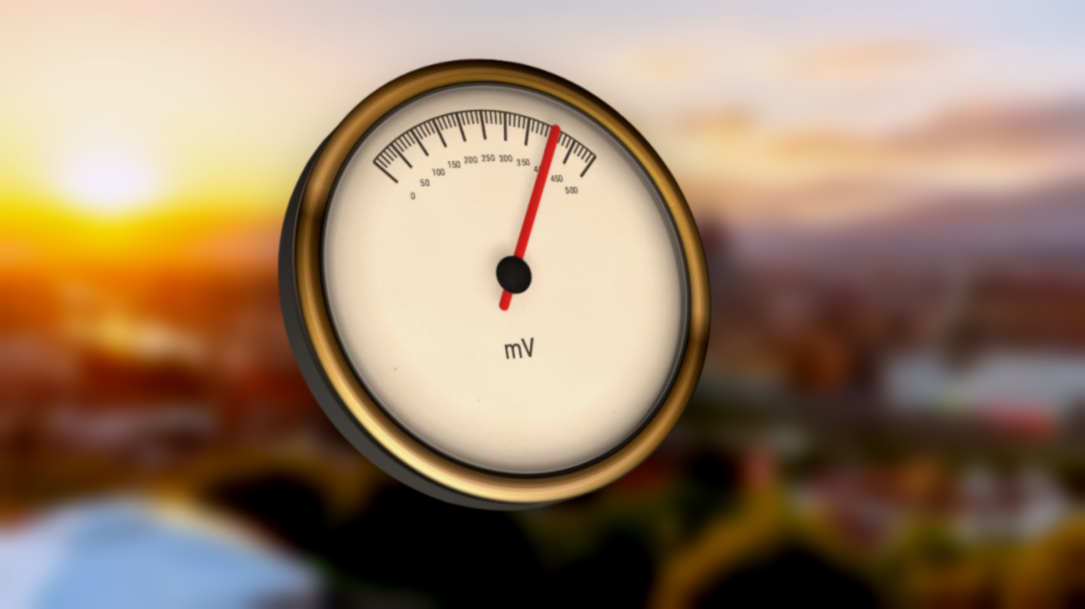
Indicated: 400,mV
